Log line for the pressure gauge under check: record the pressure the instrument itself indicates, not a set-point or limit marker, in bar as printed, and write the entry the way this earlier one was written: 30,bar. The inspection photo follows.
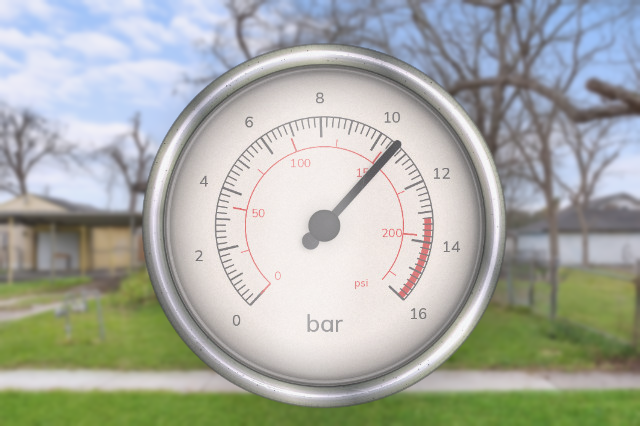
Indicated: 10.6,bar
